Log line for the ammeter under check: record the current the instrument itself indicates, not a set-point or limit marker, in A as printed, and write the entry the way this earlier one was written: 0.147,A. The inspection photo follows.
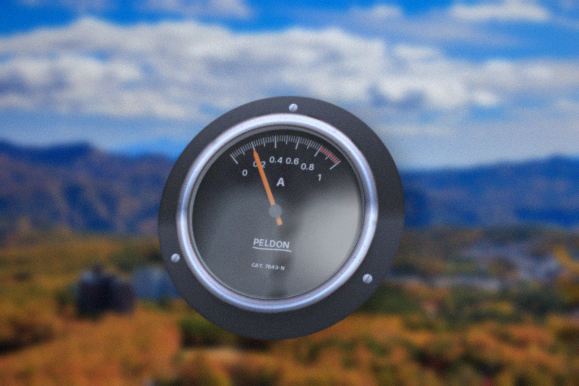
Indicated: 0.2,A
